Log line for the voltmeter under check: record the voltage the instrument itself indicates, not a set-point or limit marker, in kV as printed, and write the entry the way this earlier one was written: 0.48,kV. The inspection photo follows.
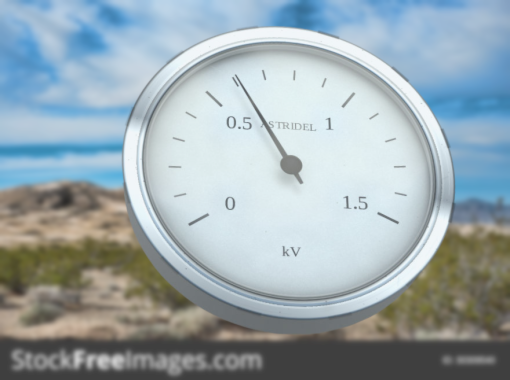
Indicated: 0.6,kV
